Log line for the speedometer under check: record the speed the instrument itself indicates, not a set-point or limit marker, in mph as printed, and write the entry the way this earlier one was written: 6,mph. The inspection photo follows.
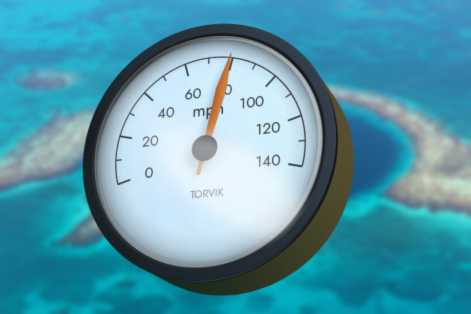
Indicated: 80,mph
